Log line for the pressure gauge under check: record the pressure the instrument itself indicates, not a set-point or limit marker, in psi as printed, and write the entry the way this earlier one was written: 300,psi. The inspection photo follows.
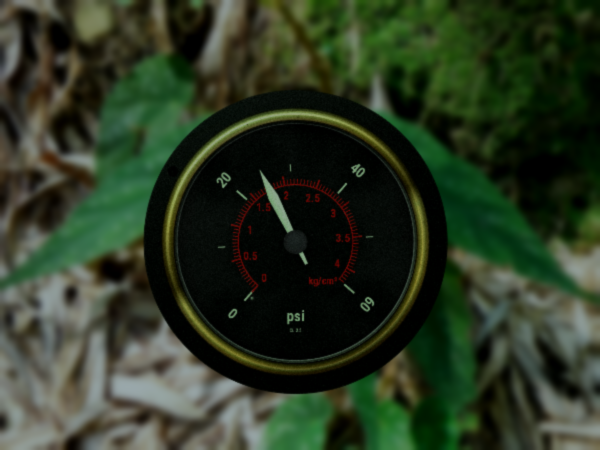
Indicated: 25,psi
